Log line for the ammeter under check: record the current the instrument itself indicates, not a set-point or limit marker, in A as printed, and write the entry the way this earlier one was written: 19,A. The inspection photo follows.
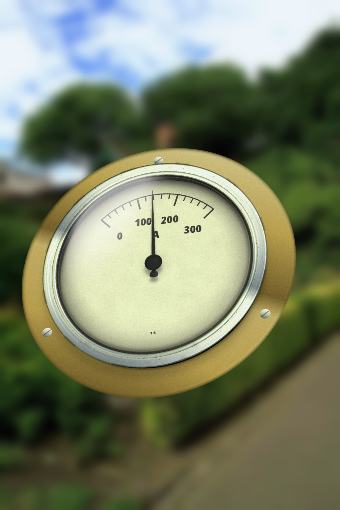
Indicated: 140,A
